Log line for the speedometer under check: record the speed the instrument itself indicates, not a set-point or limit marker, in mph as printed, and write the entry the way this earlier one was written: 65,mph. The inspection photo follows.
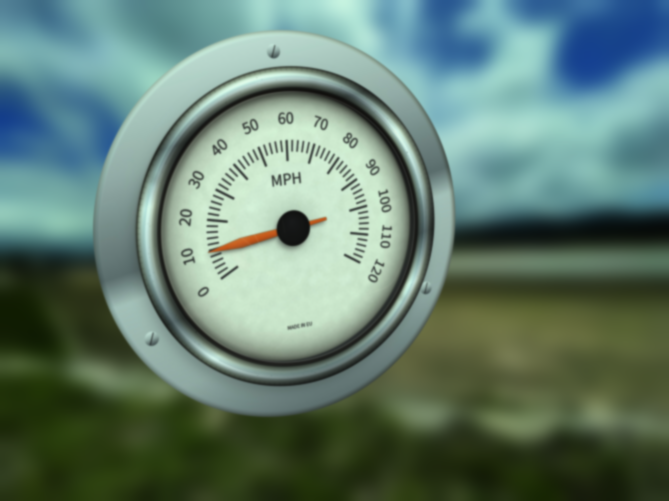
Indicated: 10,mph
